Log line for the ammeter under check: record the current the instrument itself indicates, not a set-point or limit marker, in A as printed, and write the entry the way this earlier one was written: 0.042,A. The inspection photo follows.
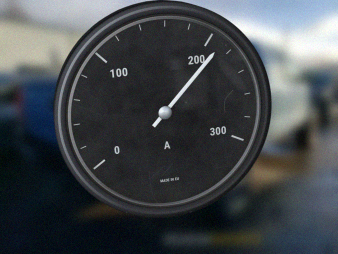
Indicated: 210,A
